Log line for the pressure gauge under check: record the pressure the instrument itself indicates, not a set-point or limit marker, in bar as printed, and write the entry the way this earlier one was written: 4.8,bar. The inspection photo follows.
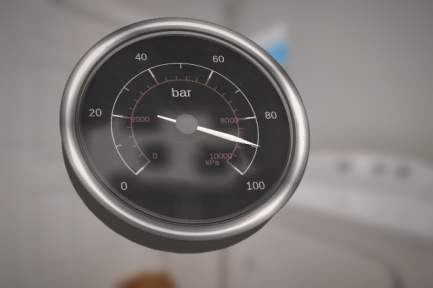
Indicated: 90,bar
